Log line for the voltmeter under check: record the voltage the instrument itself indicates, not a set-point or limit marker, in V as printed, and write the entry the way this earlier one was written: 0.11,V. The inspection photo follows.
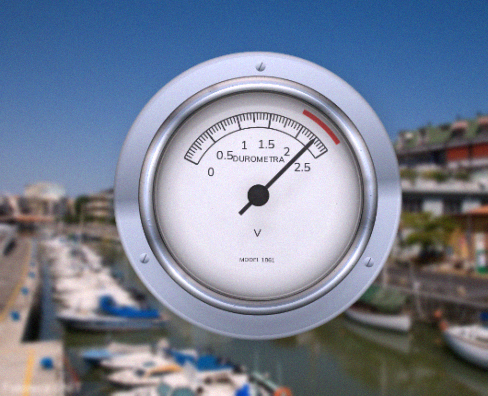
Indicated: 2.25,V
